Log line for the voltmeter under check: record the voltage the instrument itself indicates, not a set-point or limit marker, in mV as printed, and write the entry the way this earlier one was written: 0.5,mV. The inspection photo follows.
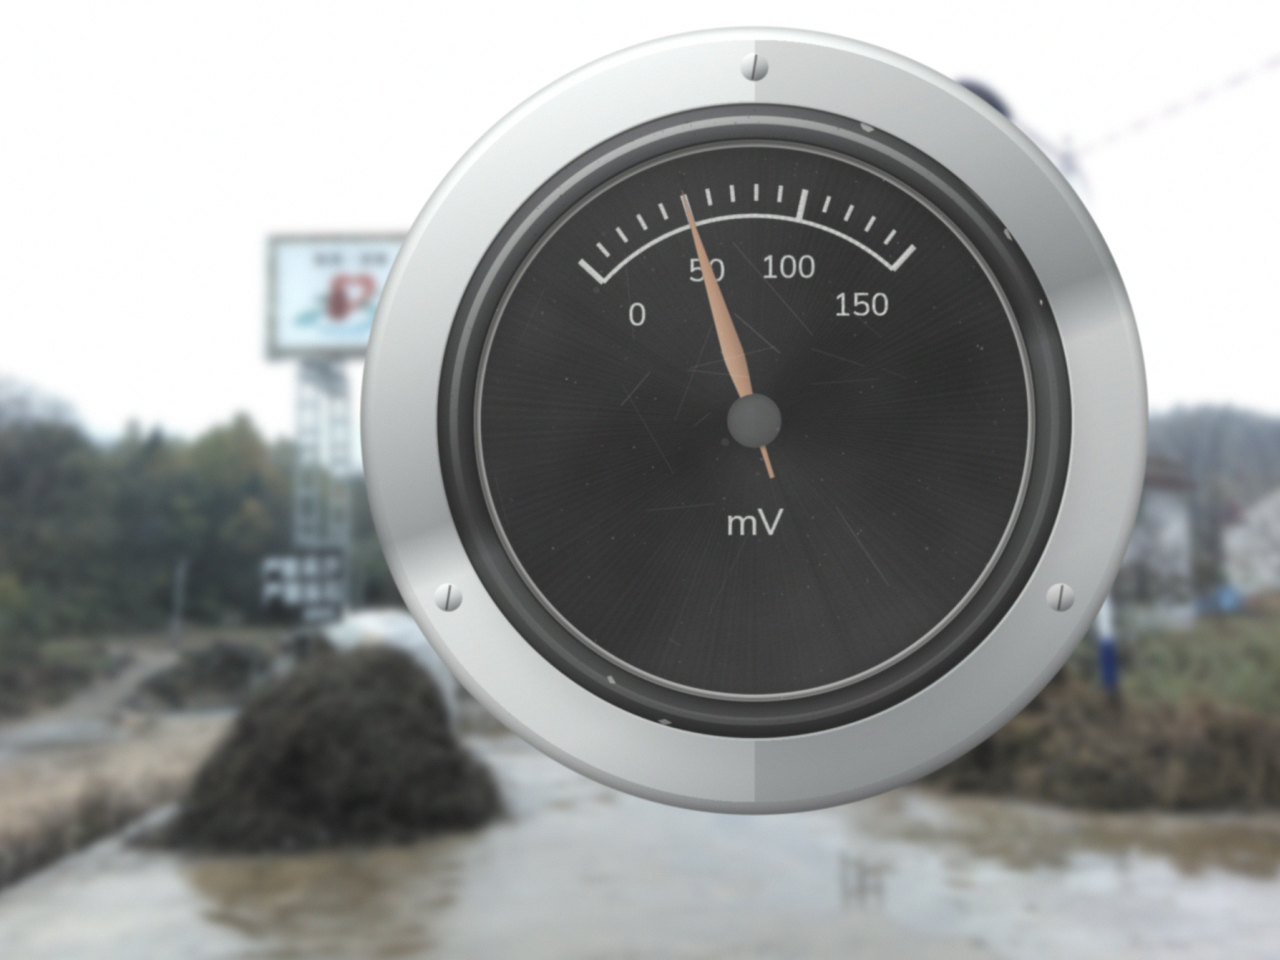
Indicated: 50,mV
